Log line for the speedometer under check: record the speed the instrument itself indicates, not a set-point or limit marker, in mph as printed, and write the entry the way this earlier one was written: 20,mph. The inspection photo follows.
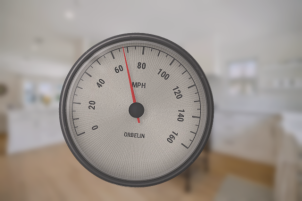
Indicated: 67.5,mph
